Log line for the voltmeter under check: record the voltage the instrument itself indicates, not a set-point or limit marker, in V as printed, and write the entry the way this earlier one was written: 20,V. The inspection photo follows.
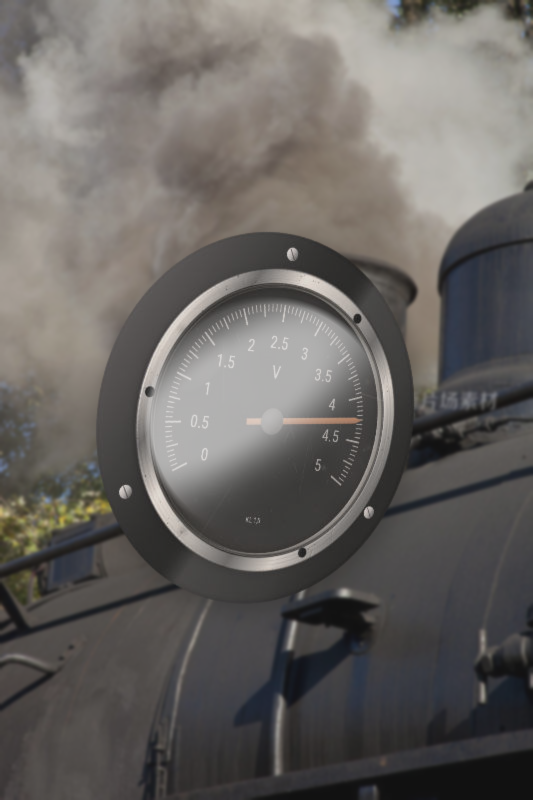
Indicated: 4.25,V
